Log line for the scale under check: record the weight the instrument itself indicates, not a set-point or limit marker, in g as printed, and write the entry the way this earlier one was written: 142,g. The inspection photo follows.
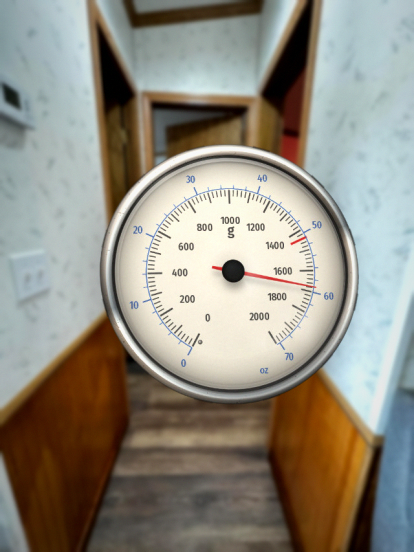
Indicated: 1680,g
